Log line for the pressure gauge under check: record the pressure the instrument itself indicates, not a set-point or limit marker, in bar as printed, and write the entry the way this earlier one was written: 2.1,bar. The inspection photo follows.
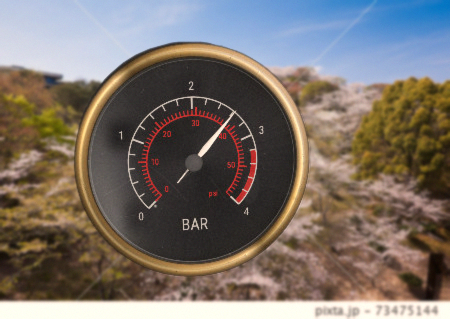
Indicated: 2.6,bar
